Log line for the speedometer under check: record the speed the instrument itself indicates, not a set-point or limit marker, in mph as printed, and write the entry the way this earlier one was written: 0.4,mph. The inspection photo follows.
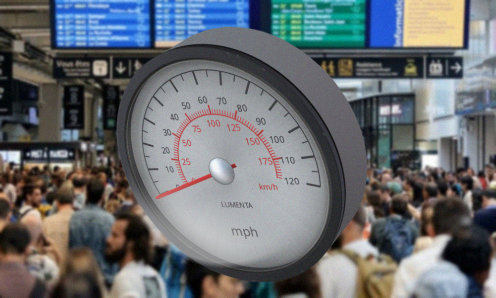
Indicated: 0,mph
